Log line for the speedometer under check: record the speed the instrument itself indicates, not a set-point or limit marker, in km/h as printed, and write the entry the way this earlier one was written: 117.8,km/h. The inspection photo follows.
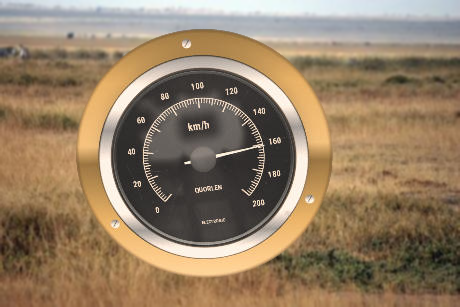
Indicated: 160,km/h
